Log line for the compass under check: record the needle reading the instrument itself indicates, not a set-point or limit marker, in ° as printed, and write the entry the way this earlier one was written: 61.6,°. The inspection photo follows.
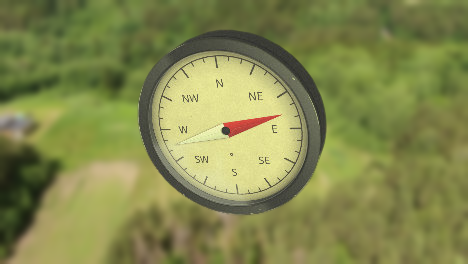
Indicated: 75,°
